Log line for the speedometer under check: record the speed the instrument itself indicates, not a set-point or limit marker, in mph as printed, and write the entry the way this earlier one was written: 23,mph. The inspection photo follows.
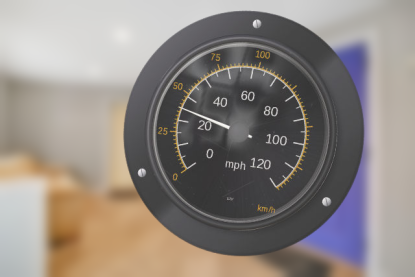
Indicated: 25,mph
